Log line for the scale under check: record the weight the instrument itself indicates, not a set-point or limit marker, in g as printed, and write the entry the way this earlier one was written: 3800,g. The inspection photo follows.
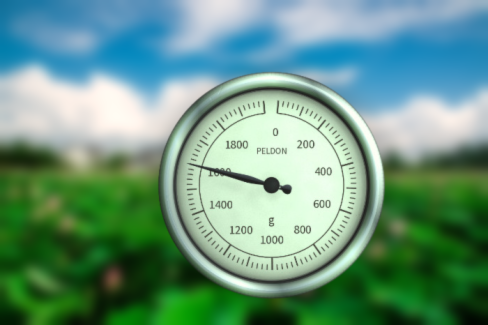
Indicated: 1600,g
